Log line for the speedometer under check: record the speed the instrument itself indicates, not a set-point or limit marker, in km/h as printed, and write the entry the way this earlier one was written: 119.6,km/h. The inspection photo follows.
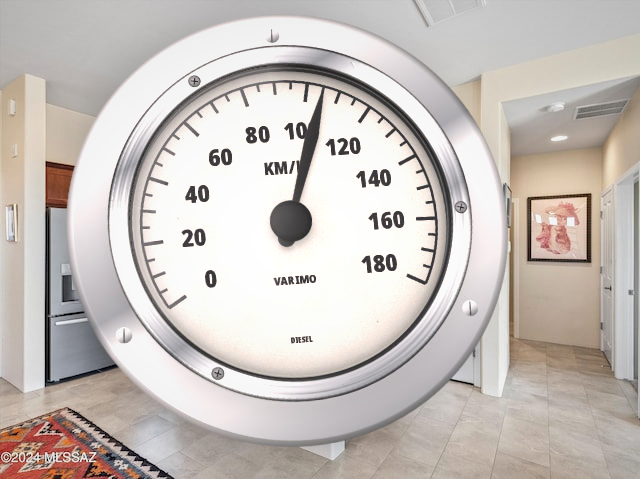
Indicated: 105,km/h
